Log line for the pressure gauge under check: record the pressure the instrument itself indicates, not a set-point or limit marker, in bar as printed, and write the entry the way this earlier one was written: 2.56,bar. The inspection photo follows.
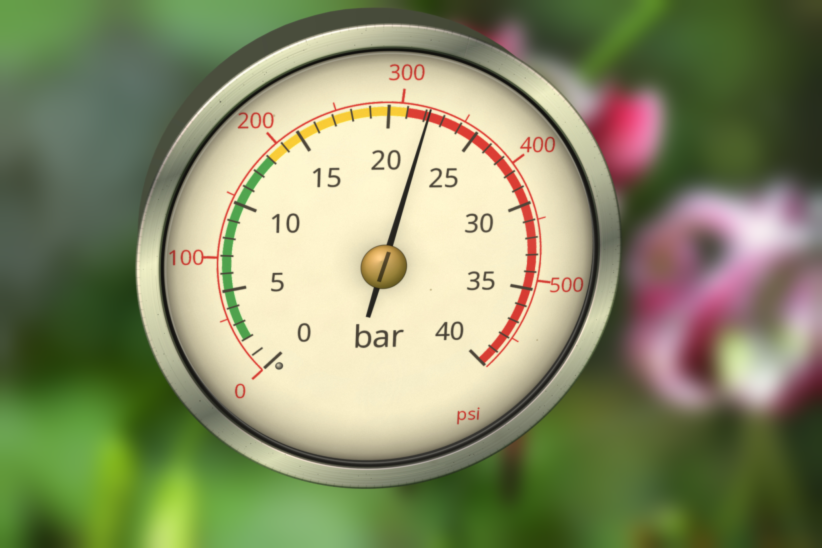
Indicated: 22,bar
